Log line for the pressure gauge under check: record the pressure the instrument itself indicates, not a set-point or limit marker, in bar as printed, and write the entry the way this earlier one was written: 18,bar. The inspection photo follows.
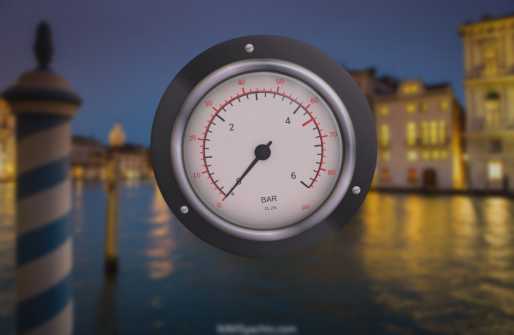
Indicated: 0,bar
